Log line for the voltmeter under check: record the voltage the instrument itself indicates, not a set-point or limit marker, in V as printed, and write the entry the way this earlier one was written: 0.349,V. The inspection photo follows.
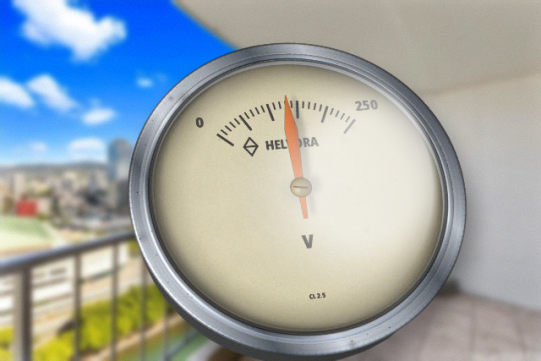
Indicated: 130,V
